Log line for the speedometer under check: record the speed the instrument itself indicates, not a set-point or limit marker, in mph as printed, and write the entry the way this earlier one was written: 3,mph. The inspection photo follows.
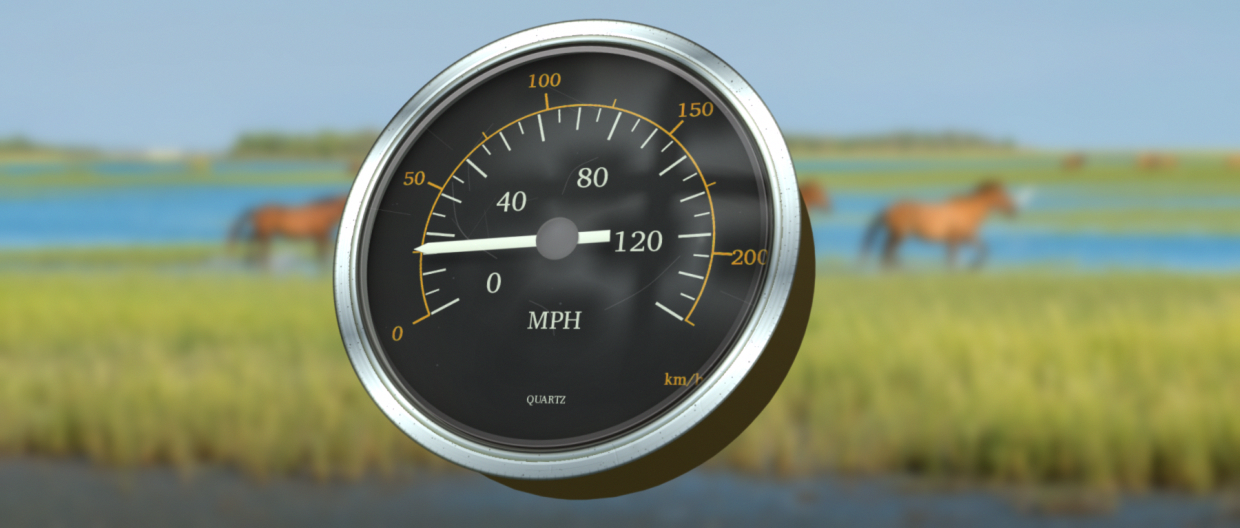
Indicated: 15,mph
